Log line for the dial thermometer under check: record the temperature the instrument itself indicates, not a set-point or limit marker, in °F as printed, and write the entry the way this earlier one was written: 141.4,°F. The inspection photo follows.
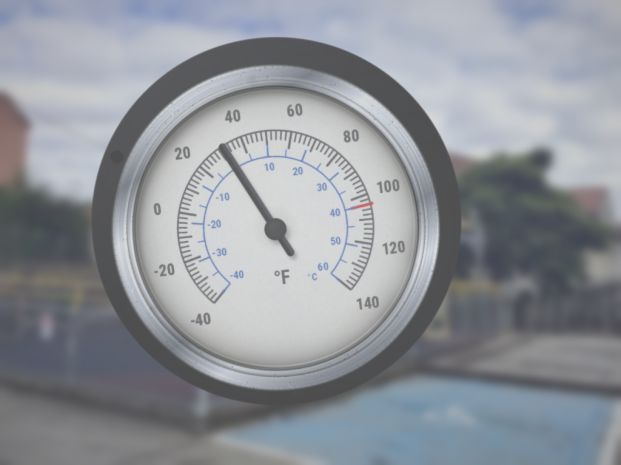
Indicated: 32,°F
